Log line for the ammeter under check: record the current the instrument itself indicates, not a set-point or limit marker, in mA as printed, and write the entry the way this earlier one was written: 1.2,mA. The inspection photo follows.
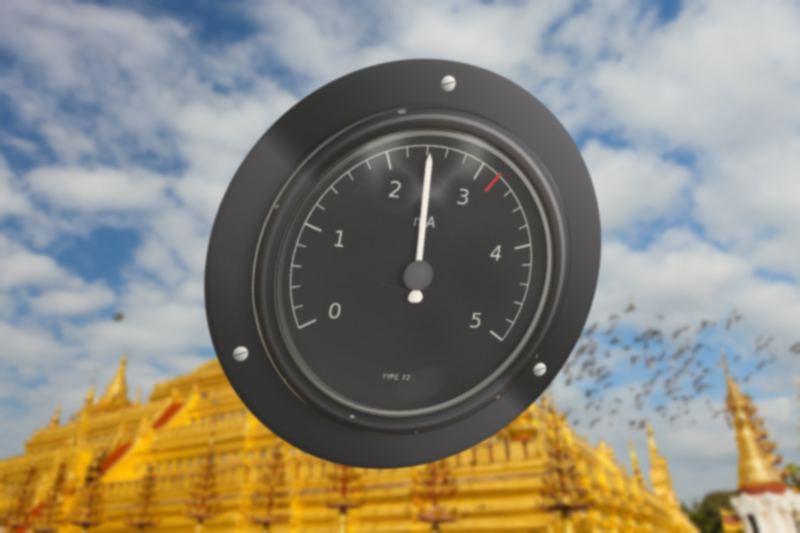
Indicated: 2.4,mA
